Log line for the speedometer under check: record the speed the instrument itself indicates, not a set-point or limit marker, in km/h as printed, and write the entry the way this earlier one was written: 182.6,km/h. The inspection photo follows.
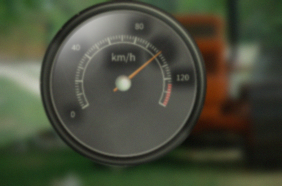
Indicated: 100,km/h
